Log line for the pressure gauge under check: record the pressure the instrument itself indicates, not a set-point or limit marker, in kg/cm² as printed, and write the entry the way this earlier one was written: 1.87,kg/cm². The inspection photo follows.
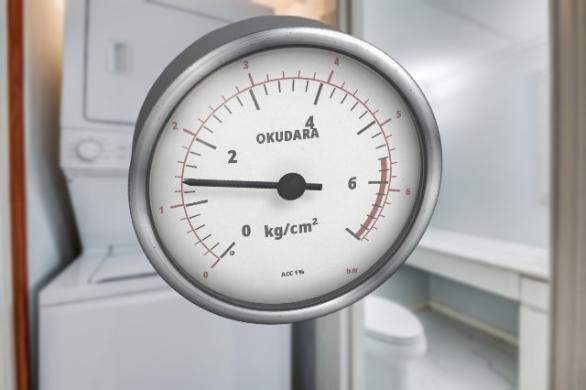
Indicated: 1.4,kg/cm²
